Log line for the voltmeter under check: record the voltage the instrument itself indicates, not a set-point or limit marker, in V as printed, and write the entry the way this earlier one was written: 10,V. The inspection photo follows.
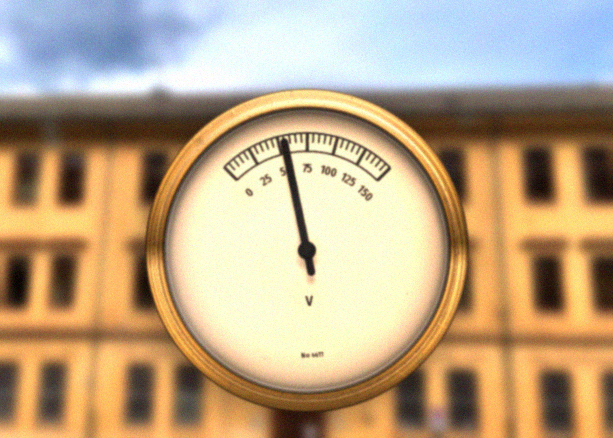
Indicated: 55,V
